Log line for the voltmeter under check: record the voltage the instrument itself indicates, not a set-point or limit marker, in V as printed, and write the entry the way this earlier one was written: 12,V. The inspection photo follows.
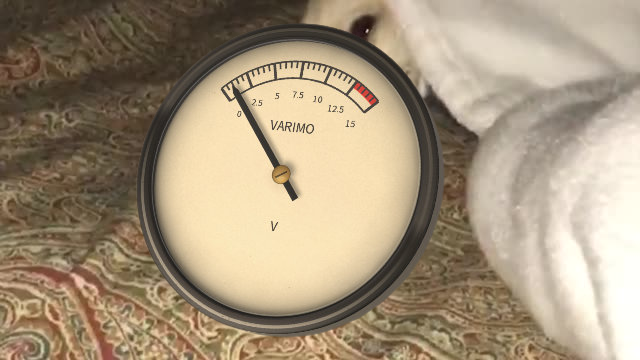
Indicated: 1,V
